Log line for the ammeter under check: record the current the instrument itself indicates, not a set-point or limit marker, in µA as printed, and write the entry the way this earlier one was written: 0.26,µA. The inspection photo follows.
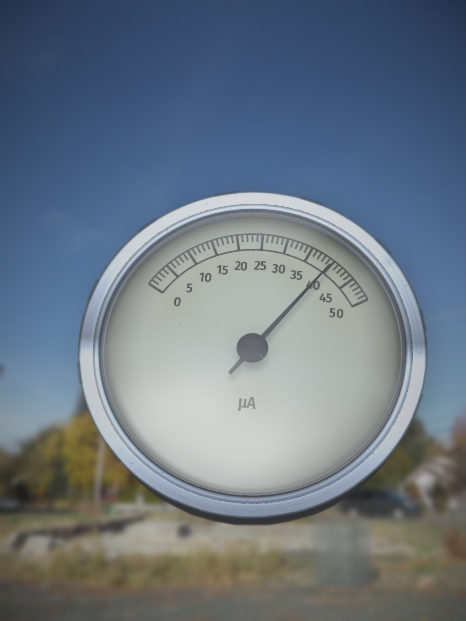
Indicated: 40,µA
